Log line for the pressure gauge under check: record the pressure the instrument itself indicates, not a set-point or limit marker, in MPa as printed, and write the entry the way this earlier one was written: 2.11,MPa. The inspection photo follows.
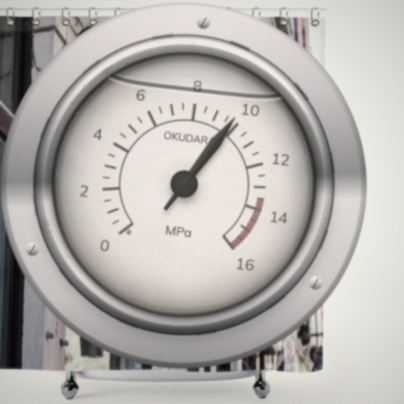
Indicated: 9.75,MPa
